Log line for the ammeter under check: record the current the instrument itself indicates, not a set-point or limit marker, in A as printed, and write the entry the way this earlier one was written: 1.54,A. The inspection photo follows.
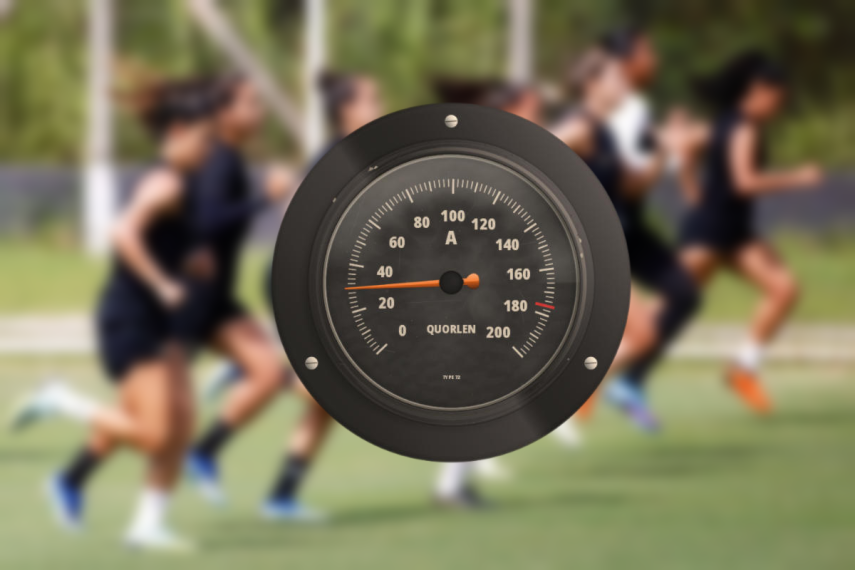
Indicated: 30,A
